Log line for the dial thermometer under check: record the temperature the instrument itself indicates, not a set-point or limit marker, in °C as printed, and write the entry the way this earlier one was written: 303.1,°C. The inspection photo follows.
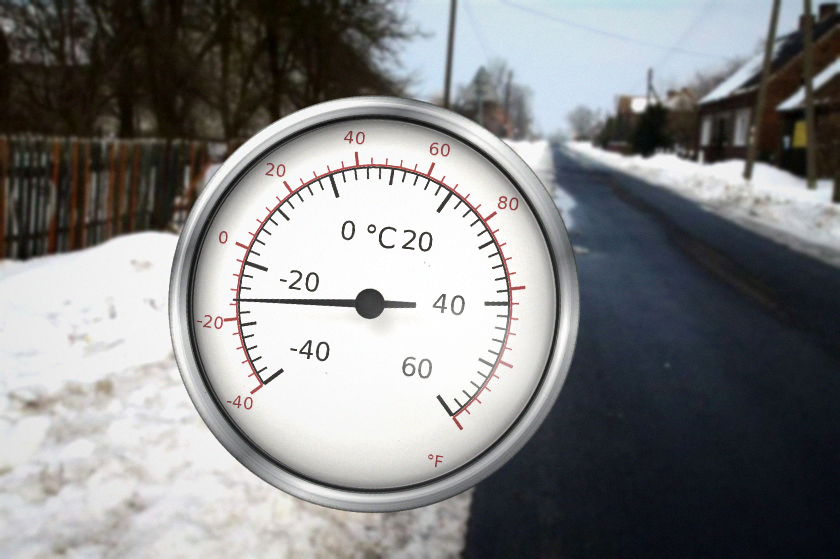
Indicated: -26,°C
